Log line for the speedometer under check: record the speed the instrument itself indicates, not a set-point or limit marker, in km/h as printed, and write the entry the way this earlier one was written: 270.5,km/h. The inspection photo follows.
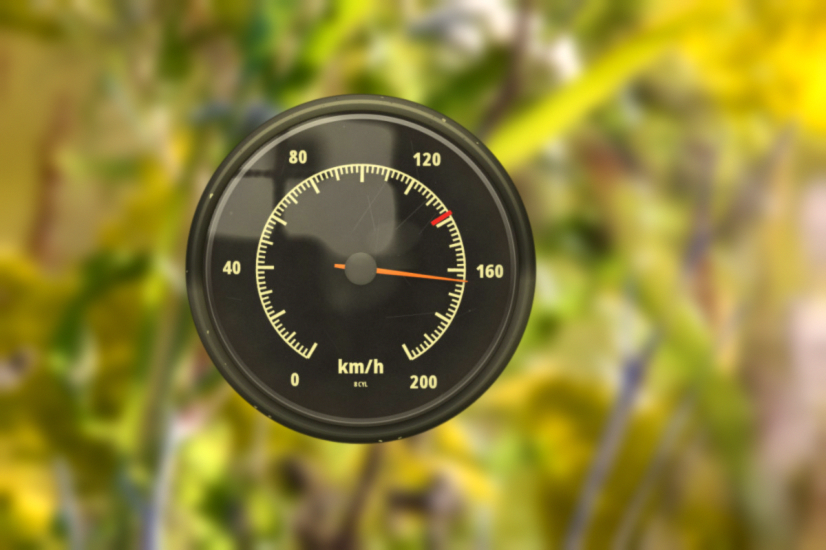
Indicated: 164,km/h
